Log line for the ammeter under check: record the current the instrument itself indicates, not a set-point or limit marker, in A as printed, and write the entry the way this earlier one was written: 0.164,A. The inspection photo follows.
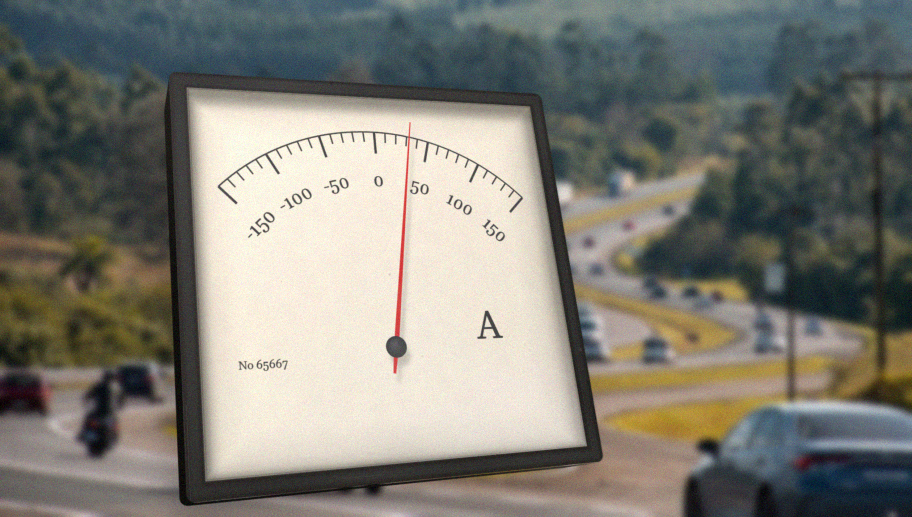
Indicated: 30,A
